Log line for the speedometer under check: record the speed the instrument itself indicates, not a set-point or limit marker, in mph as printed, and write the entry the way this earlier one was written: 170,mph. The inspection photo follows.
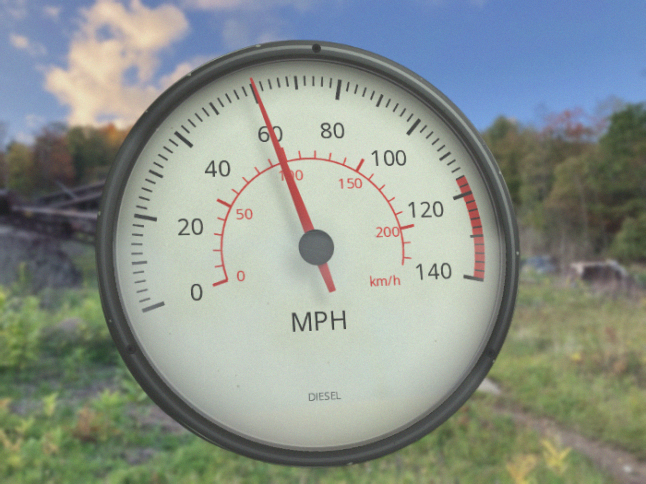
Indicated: 60,mph
